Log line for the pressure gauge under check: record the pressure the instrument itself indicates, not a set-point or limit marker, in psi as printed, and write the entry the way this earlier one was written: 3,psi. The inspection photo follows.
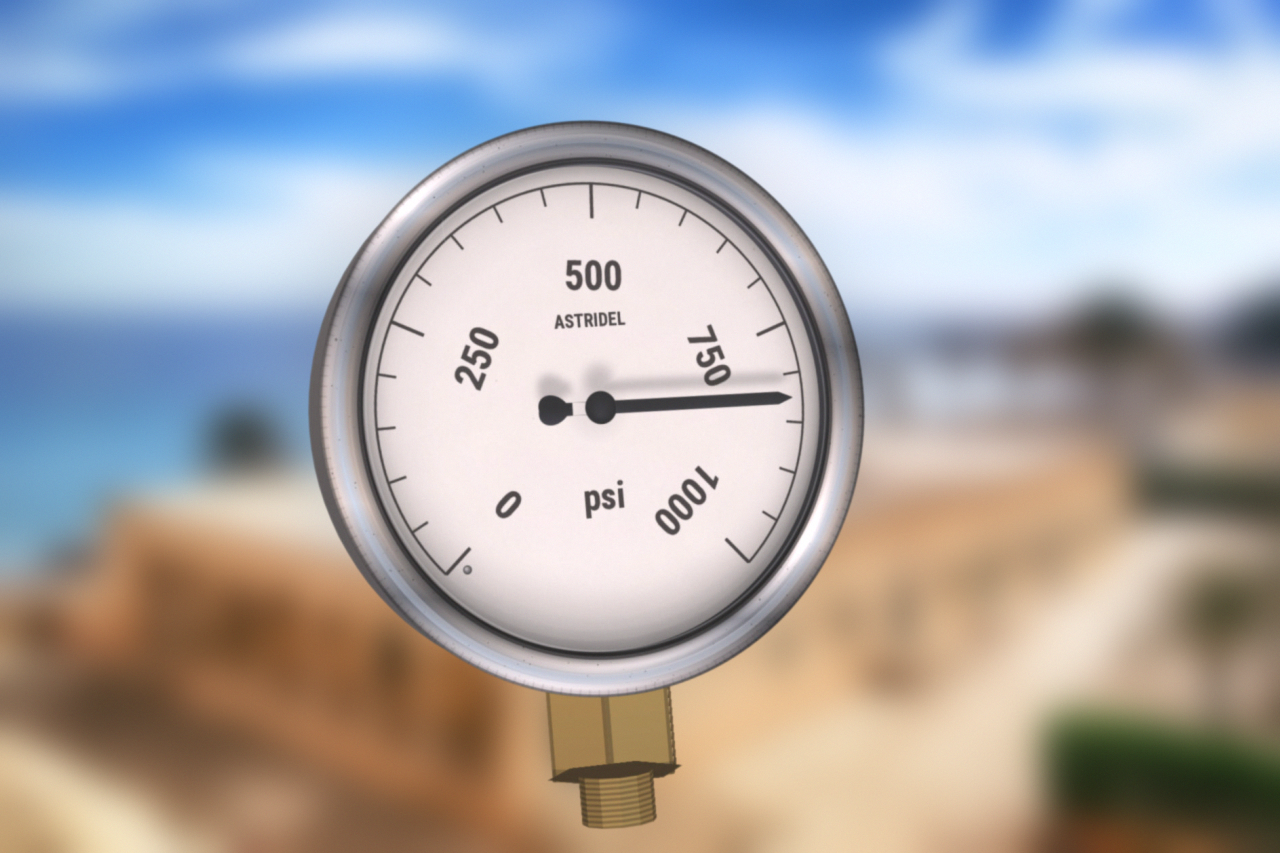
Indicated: 825,psi
